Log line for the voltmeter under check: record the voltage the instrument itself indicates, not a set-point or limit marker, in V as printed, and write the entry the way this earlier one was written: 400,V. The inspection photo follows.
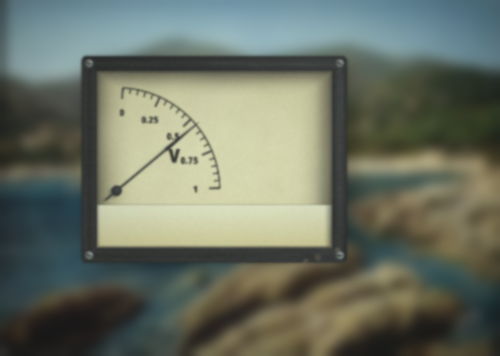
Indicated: 0.55,V
